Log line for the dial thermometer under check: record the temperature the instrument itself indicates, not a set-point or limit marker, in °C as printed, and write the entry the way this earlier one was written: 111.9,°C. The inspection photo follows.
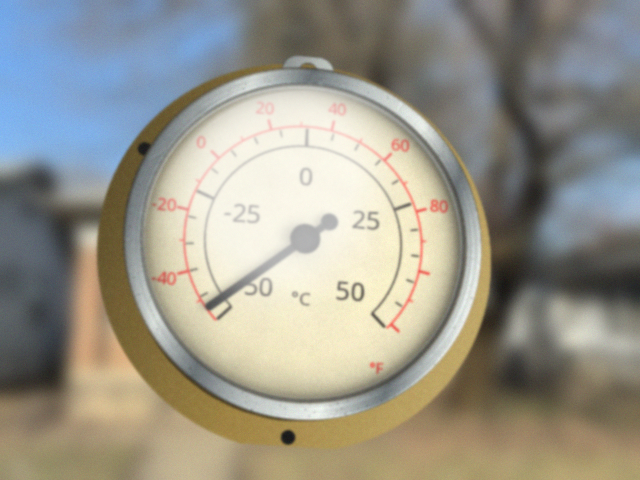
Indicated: -47.5,°C
